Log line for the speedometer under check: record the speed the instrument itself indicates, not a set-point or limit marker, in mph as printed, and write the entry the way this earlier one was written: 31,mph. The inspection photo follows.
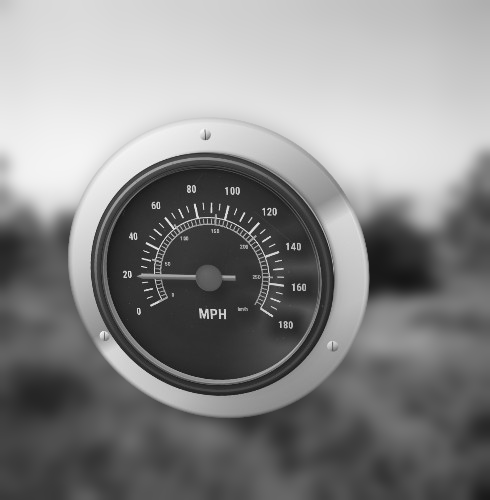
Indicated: 20,mph
